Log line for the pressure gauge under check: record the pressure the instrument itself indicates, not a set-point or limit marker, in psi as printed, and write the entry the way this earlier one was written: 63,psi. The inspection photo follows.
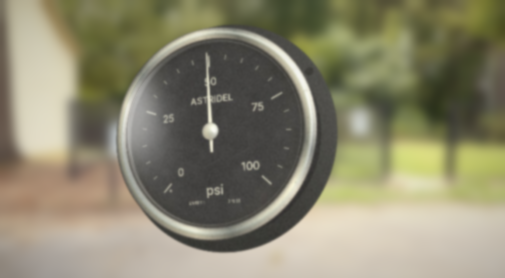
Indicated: 50,psi
